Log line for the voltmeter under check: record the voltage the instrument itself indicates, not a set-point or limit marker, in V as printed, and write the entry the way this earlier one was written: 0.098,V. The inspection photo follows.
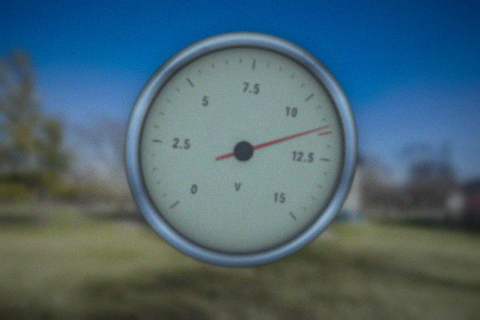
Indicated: 11.25,V
